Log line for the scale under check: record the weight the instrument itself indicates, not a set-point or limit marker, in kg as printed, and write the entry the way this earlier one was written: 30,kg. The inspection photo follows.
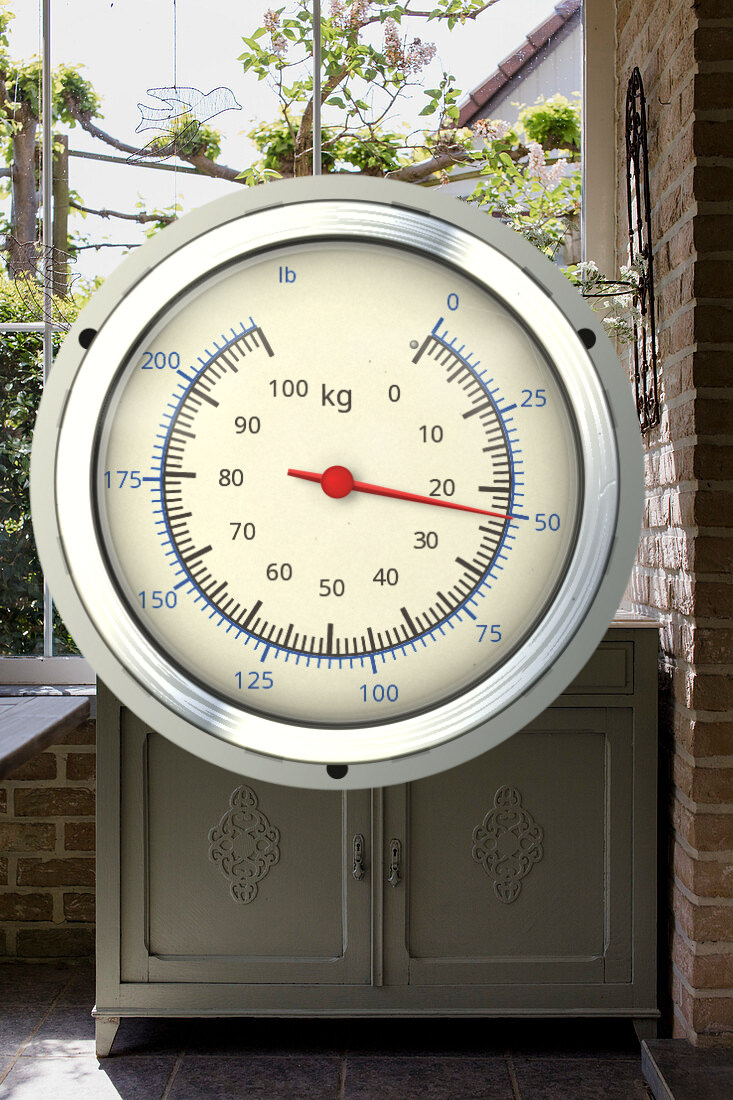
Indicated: 23,kg
